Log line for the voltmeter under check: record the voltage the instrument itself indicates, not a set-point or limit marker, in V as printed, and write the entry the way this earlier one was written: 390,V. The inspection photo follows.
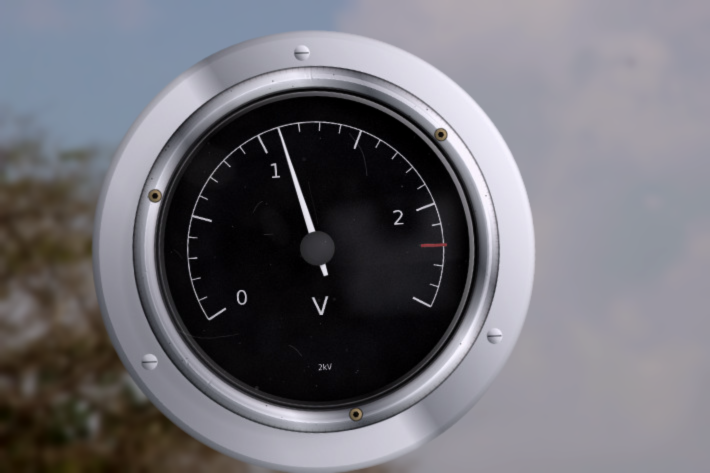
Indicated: 1.1,V
